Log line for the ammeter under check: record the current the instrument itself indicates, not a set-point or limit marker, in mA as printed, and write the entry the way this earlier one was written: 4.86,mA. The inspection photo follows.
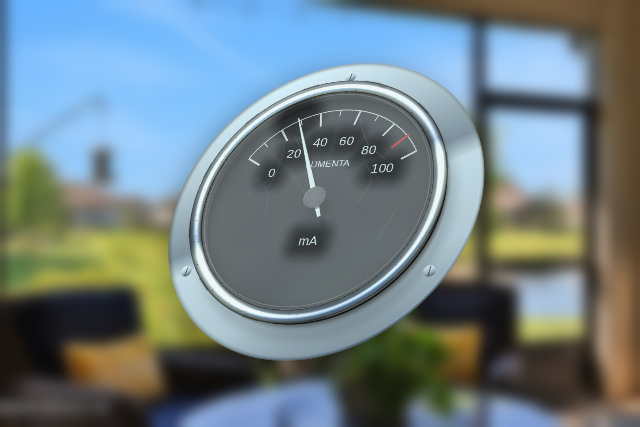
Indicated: 30,mA
